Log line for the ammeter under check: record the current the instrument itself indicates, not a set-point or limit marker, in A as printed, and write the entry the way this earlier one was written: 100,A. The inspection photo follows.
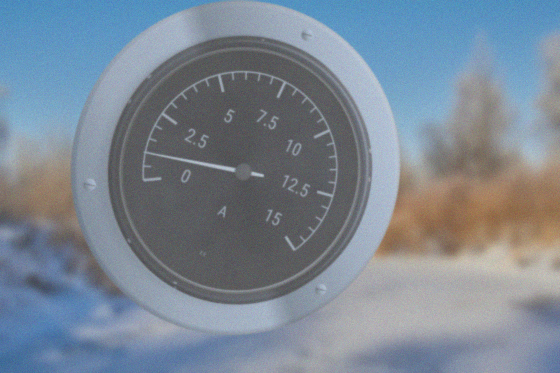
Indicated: 1,A
